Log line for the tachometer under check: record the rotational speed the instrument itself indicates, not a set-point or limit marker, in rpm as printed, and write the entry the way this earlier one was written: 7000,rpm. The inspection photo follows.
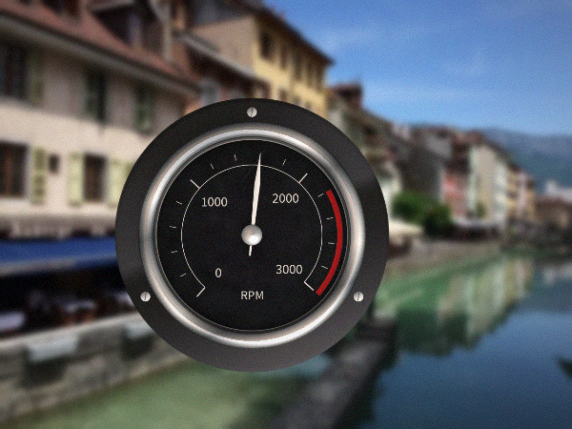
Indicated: 1600,rpm
